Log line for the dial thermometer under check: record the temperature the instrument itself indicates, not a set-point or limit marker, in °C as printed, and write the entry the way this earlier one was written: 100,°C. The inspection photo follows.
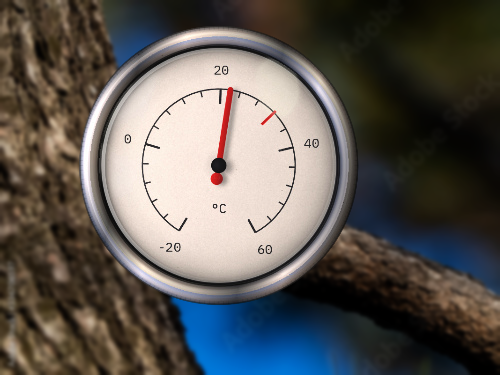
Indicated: 22,°C
